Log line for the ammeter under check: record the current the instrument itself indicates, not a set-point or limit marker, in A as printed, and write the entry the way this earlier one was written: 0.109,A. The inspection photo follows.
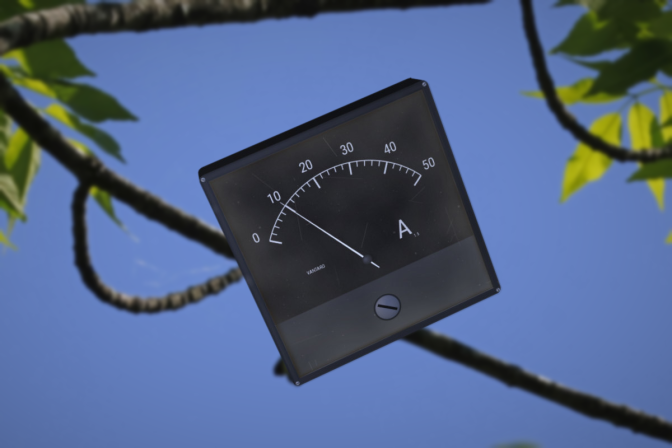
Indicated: 10,A
